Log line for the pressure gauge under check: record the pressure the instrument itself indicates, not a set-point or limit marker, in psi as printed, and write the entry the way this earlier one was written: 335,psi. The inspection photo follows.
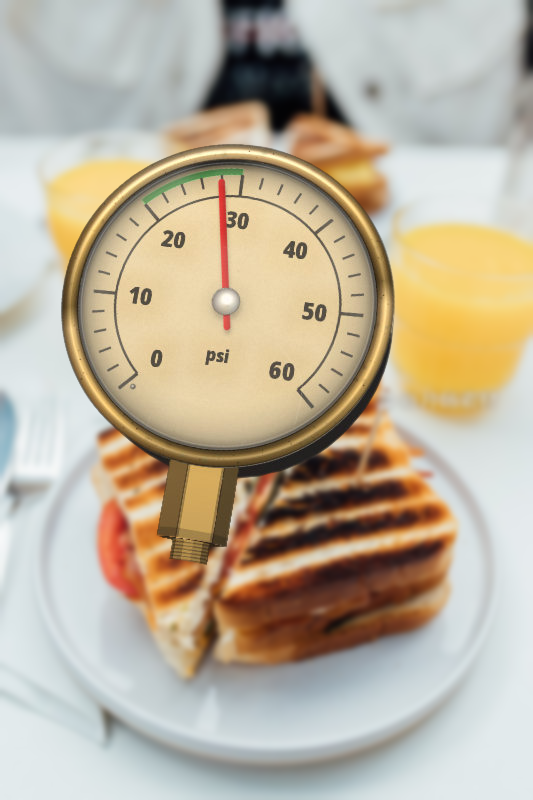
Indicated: 28,psi
